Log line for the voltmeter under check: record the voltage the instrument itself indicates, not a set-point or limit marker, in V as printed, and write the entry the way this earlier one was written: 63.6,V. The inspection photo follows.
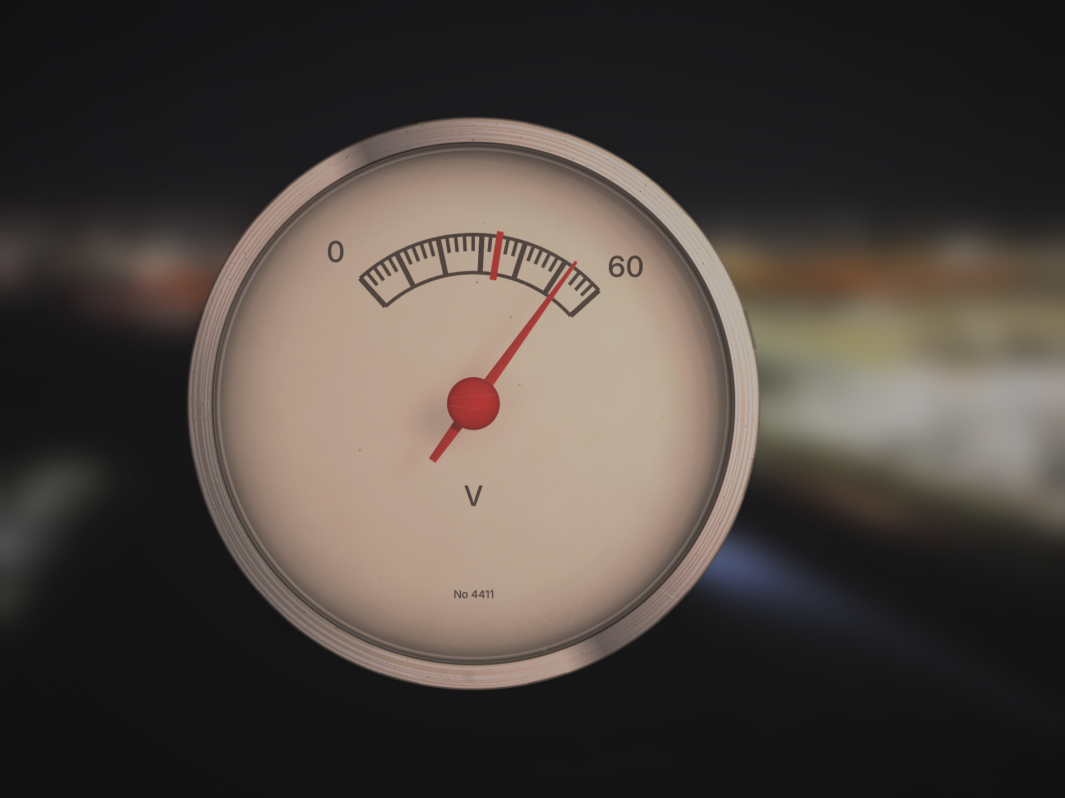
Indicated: 52,V
